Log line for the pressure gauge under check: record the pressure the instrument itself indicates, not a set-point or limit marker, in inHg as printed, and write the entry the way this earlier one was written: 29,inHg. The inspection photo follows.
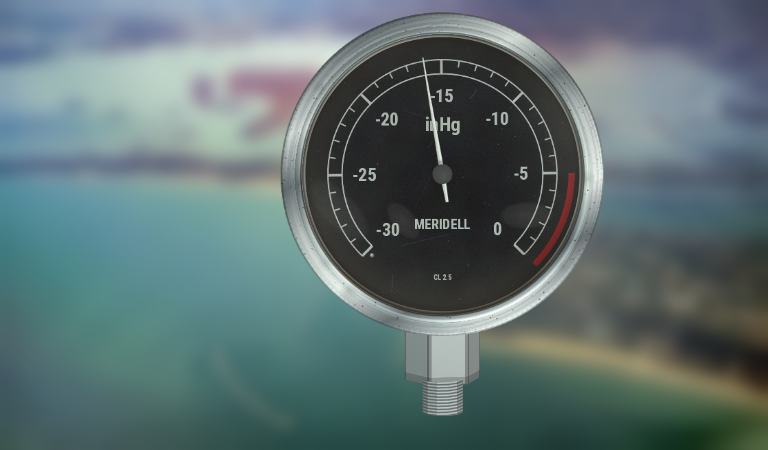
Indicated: -16,inHg
